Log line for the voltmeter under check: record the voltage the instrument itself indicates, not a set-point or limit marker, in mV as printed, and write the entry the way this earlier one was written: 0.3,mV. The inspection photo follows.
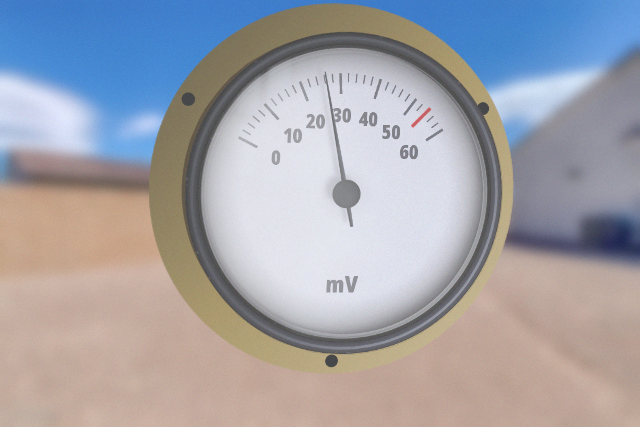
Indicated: 26,mV
